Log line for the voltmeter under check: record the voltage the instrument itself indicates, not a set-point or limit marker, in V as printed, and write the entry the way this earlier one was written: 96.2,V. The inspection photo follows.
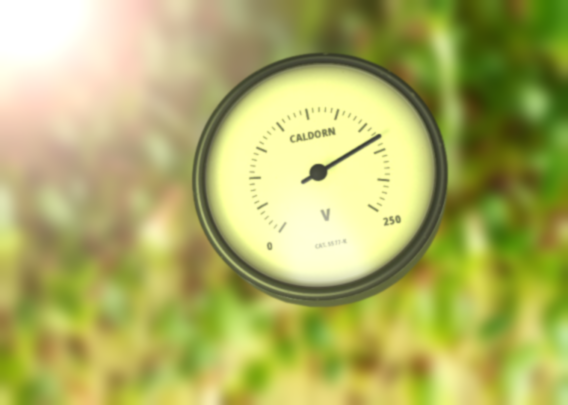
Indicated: 190,V
